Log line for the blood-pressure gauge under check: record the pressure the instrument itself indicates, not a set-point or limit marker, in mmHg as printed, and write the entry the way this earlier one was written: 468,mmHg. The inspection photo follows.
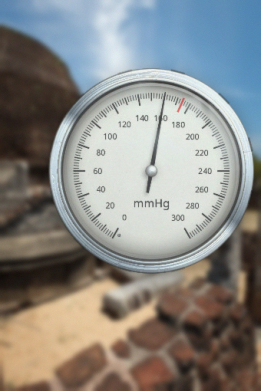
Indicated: 160,mmHg
